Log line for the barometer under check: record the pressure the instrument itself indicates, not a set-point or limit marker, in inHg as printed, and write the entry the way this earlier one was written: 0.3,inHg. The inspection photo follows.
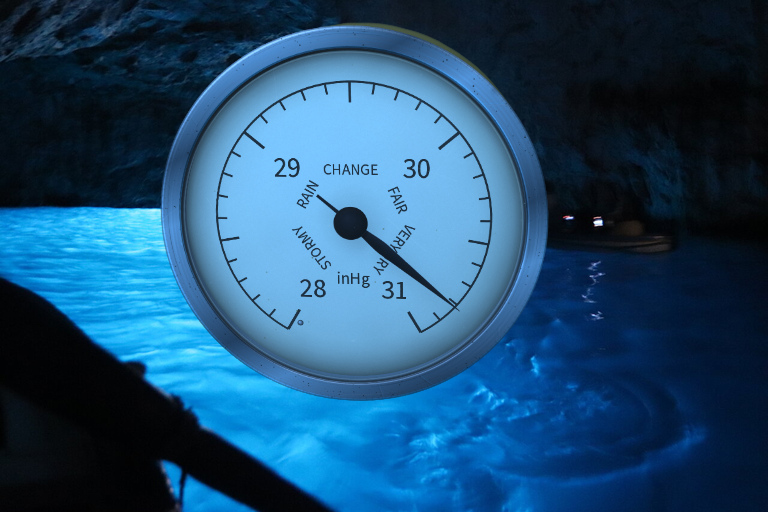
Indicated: 30.8,inHg
